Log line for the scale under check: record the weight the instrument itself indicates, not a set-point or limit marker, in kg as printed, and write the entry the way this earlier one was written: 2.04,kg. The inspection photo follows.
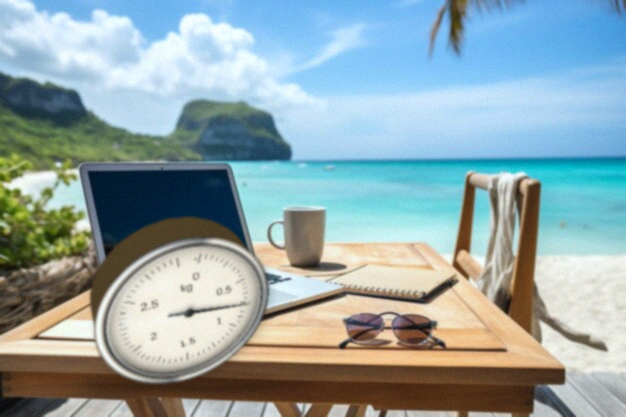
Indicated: 0.75,kg
